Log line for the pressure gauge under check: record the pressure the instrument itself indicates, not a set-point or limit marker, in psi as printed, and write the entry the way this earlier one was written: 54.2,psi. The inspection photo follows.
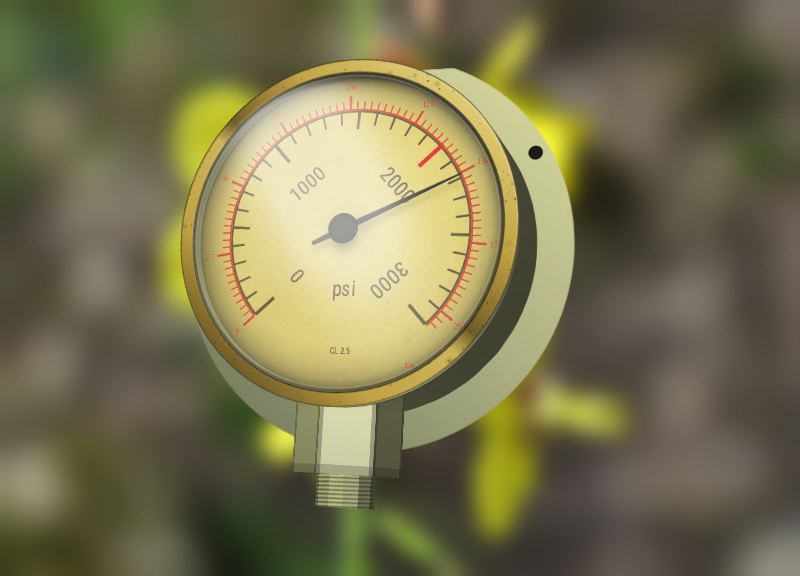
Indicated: 2200,psi
